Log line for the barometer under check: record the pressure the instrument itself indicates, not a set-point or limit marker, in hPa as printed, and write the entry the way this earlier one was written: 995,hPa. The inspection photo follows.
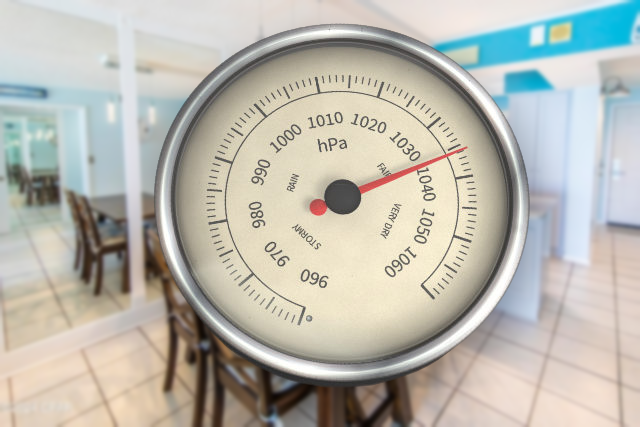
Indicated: 1036,hPa
